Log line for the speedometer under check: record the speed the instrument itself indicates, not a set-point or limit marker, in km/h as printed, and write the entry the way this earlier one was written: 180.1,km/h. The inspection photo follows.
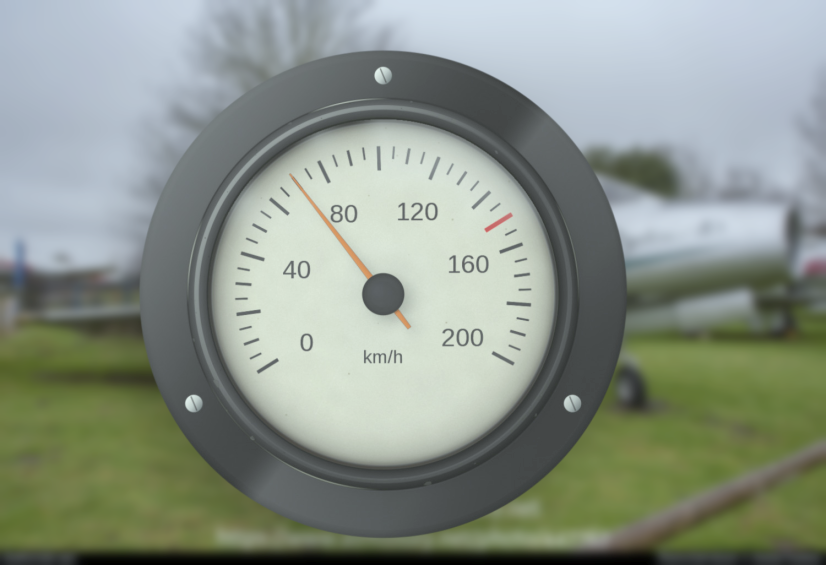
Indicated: 70,km/h
